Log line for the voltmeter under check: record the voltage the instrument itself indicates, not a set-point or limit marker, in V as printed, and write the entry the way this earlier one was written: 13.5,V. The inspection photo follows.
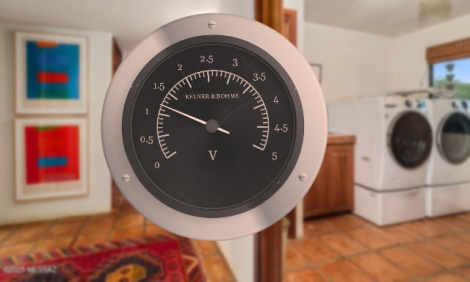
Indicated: 1.2,V
